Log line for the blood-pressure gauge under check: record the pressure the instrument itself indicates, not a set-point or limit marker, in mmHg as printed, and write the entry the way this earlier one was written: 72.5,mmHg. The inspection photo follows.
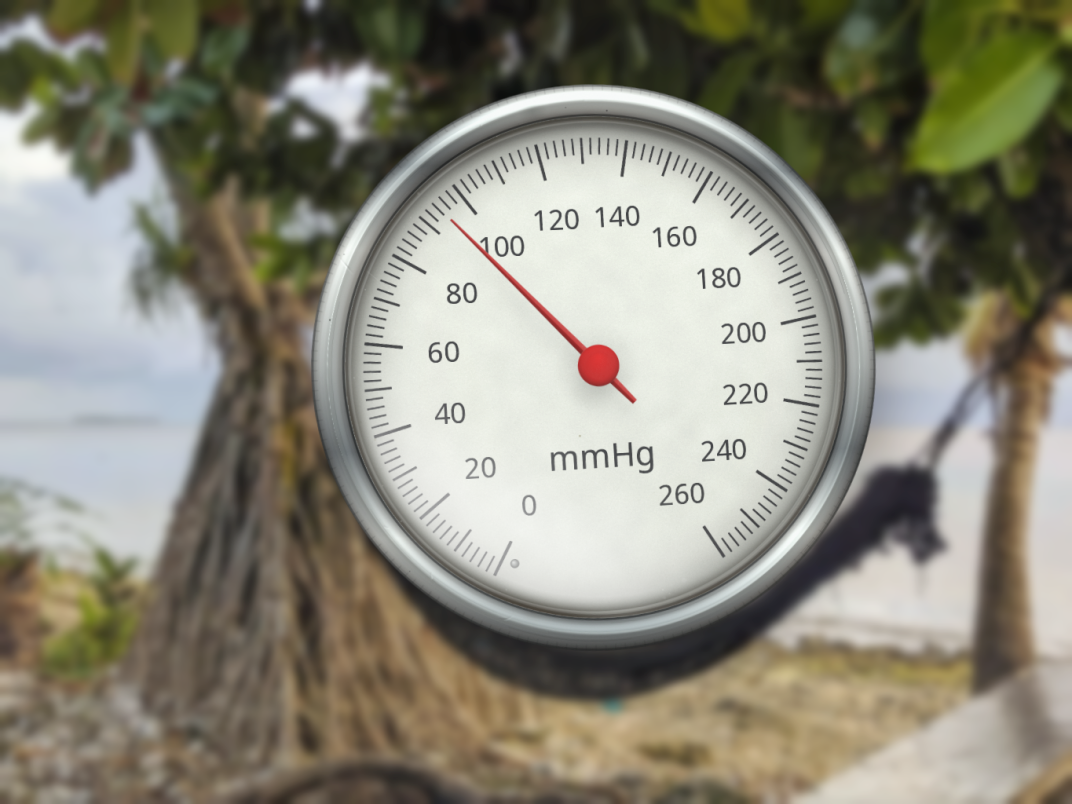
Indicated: 94,mmHg
